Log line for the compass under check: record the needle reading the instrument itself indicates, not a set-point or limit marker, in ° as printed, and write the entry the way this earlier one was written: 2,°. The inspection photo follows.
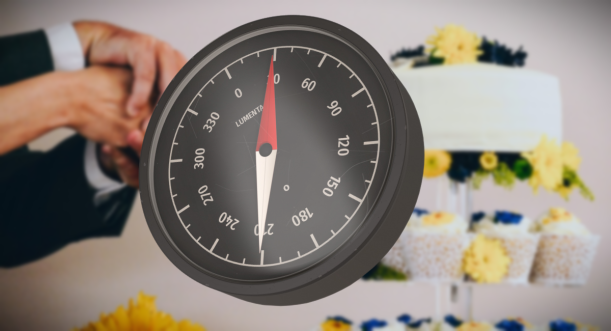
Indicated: 30,°
